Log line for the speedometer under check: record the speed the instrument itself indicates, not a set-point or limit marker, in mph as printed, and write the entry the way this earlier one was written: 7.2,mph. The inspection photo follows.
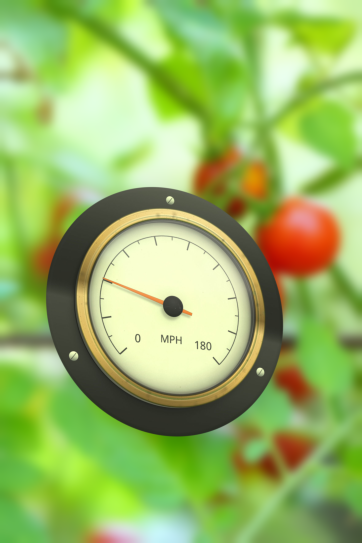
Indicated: 40,mph
